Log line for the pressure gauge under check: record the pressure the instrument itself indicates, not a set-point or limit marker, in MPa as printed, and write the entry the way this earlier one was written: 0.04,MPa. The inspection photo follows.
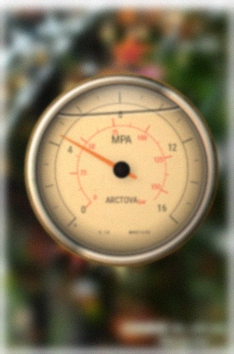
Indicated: 4.5,MPa
